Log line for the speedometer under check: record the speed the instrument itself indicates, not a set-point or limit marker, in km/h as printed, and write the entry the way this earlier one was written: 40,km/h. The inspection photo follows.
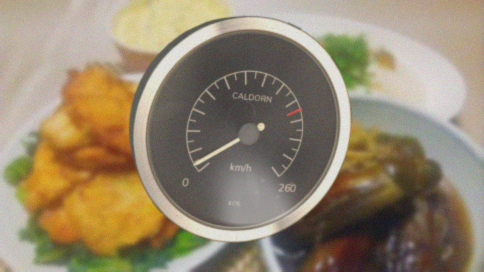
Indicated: 10,km/h
